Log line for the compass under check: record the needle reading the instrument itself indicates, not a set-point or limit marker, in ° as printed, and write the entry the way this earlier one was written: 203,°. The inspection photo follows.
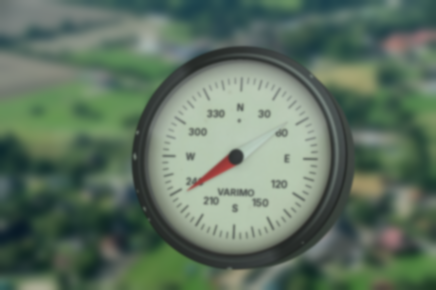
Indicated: 235,°
